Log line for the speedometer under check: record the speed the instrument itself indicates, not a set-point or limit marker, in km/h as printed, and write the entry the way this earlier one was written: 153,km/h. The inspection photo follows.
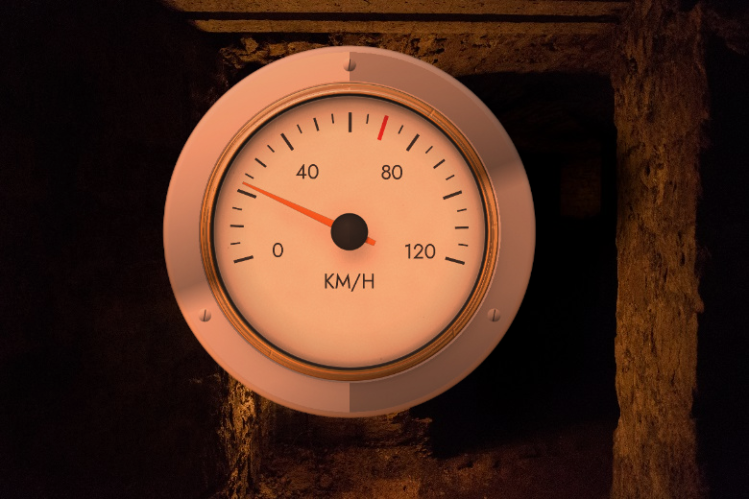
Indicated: 22.5,km/h
